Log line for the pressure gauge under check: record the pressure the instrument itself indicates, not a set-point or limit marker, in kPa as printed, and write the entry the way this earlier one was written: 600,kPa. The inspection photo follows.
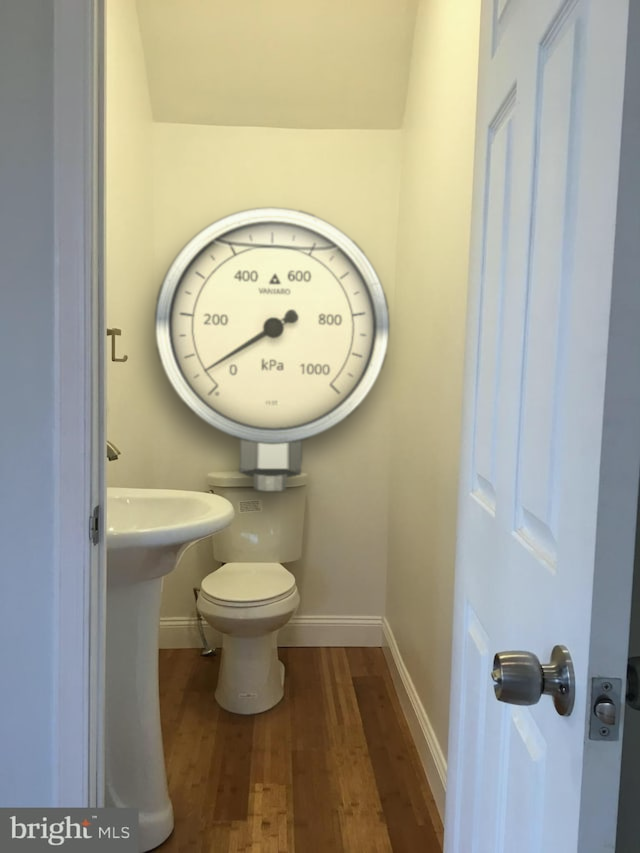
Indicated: 50,kPa
